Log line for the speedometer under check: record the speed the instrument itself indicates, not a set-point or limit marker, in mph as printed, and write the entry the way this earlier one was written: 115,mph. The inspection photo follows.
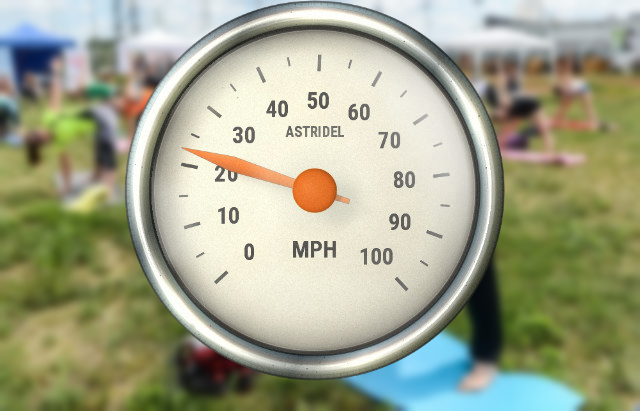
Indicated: 22.5,mph
